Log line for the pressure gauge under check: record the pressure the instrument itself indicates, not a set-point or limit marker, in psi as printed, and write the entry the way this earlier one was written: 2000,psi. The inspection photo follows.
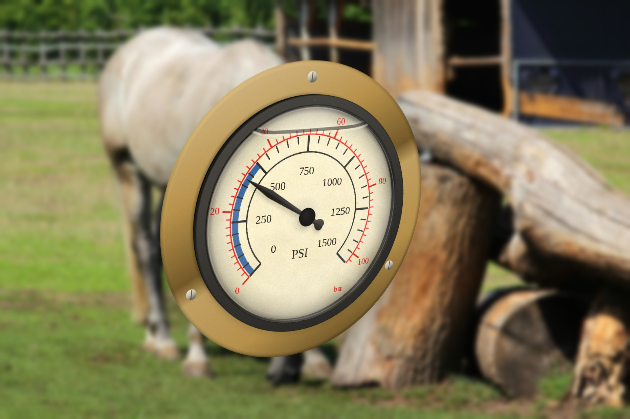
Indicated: 425,psi
